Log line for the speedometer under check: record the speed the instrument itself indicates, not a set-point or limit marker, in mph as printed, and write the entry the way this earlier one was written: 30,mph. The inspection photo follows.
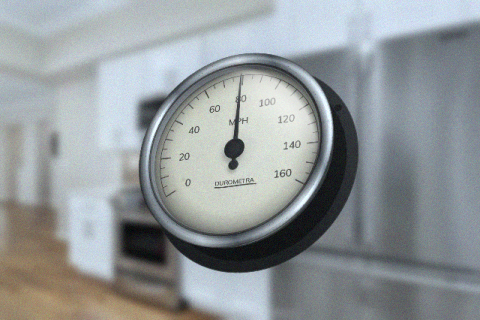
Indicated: 80,mph
